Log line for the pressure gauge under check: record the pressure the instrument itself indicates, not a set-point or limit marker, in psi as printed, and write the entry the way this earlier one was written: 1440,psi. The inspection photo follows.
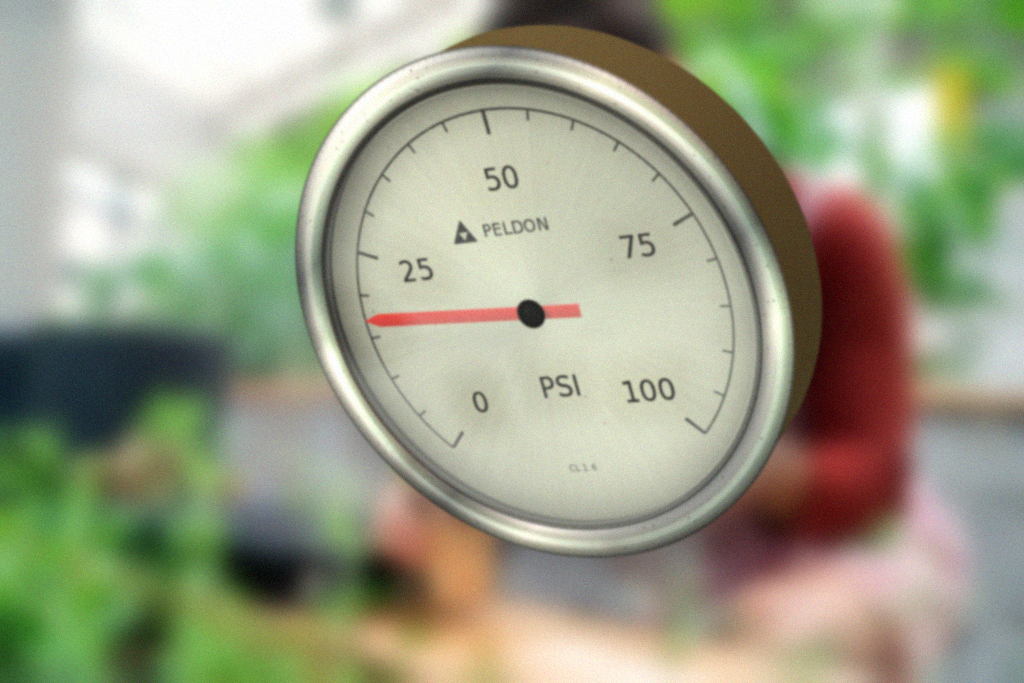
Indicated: 17.5,psi
